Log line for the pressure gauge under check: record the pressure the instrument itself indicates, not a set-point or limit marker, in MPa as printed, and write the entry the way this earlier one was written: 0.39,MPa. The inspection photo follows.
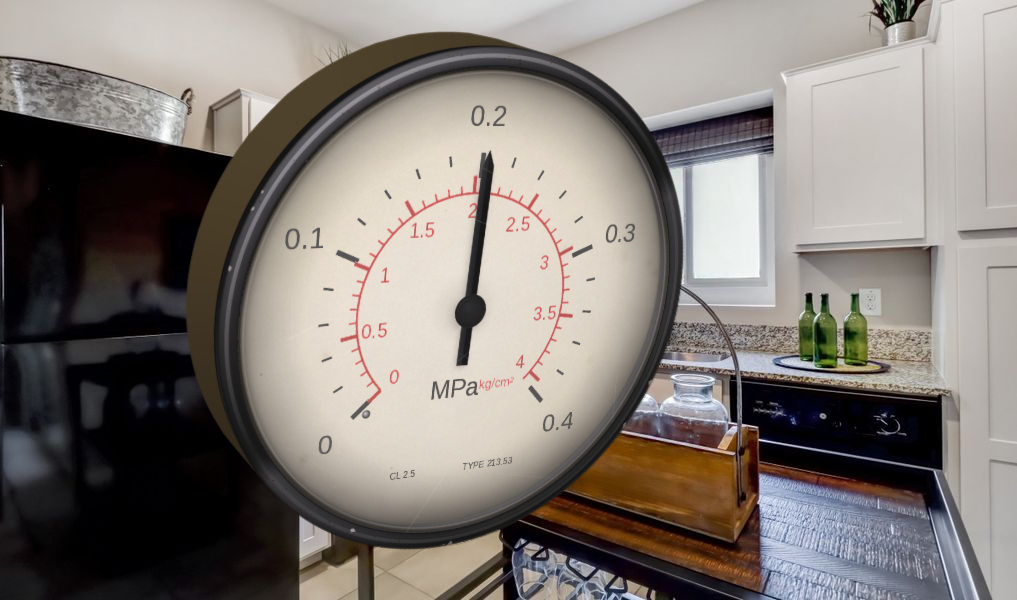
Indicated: 0.2,MPa
